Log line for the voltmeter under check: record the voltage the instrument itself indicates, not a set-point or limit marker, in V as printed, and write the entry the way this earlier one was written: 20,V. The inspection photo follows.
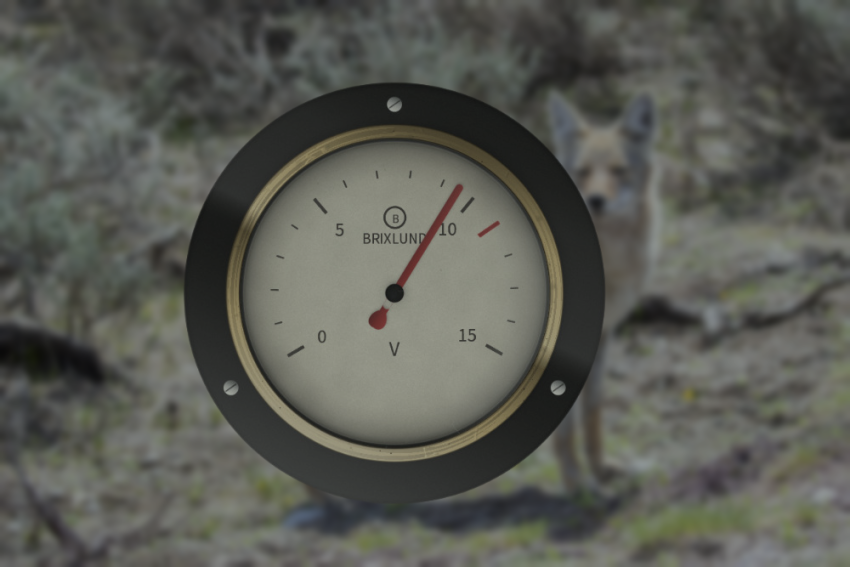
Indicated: 9.5,V
